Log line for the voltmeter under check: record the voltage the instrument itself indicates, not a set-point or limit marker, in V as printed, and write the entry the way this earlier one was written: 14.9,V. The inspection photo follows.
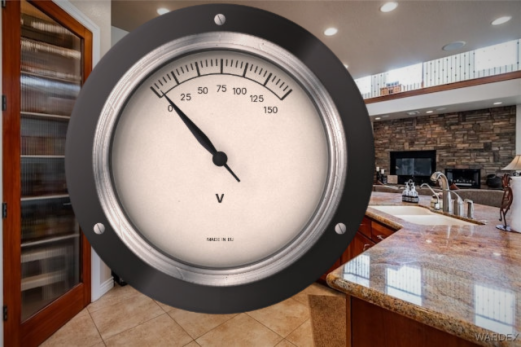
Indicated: 5,V
